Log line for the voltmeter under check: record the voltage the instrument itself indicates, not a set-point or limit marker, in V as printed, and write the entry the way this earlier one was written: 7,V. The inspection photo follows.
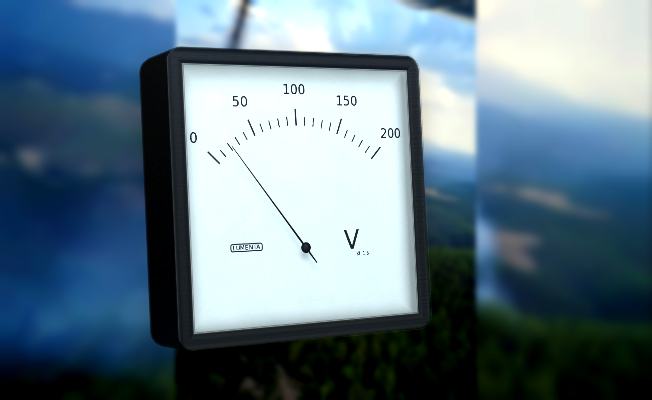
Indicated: 20,V
